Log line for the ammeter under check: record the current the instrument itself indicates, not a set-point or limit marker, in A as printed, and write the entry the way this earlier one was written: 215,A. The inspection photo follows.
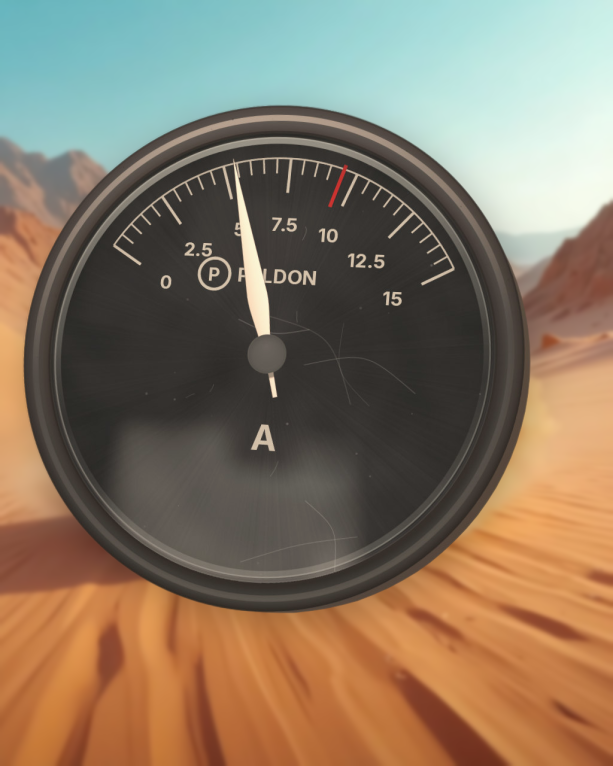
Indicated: 5.5,A
